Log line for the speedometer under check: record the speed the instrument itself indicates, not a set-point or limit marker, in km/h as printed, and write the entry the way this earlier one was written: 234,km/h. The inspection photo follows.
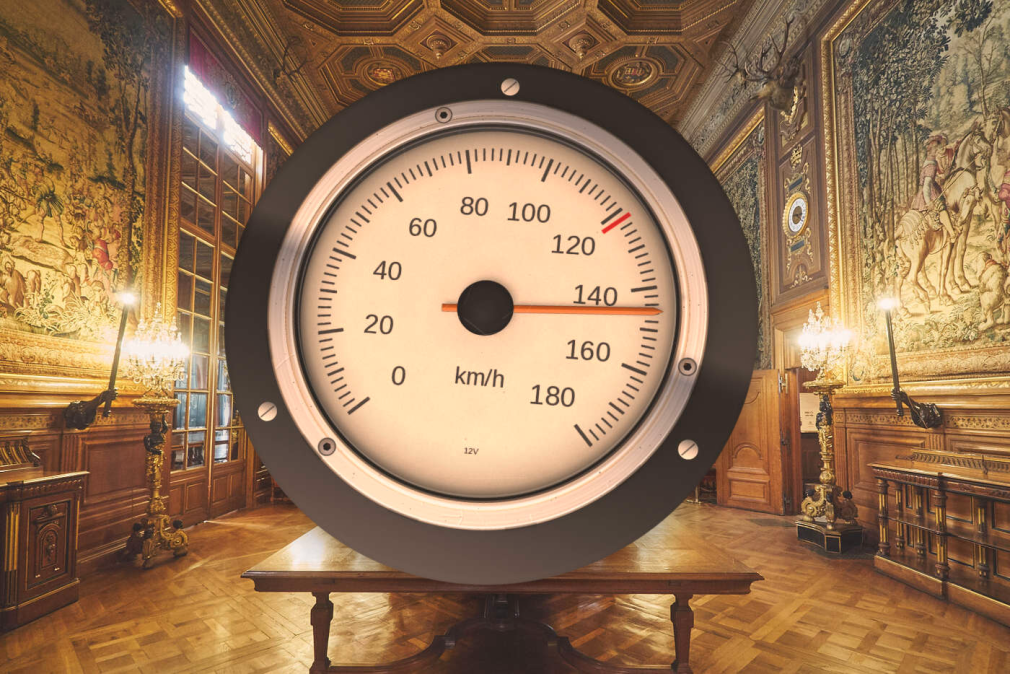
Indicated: 146,km/h
